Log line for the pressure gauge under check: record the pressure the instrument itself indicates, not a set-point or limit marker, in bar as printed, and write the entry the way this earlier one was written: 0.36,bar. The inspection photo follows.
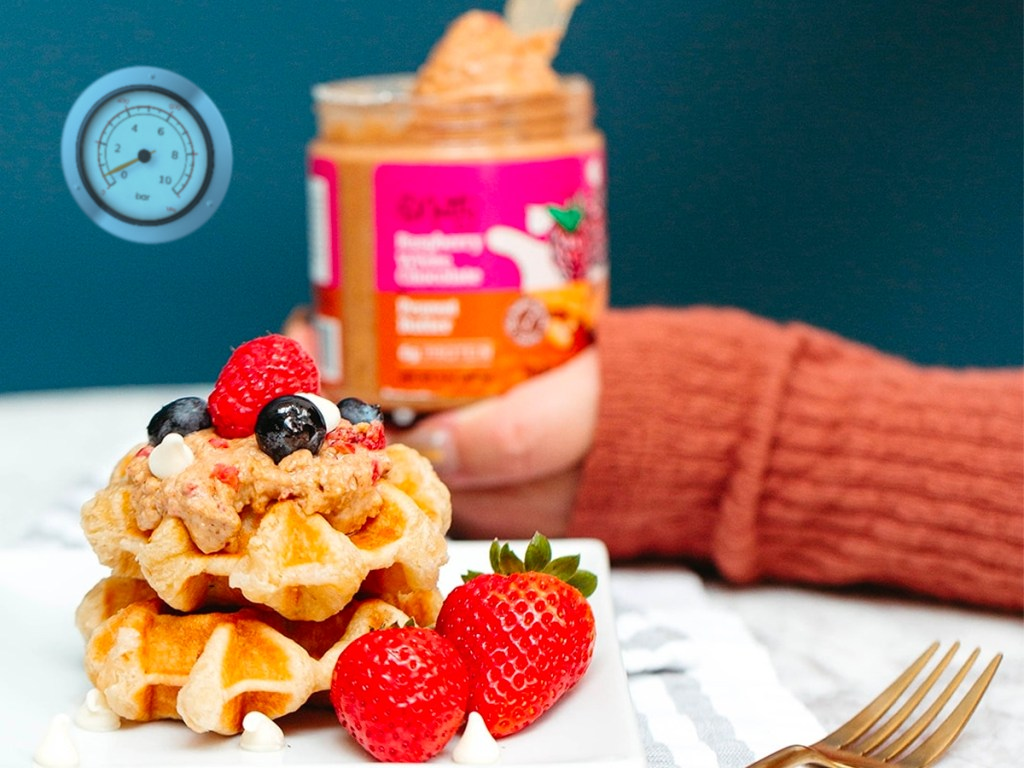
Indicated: 0.5,bar
